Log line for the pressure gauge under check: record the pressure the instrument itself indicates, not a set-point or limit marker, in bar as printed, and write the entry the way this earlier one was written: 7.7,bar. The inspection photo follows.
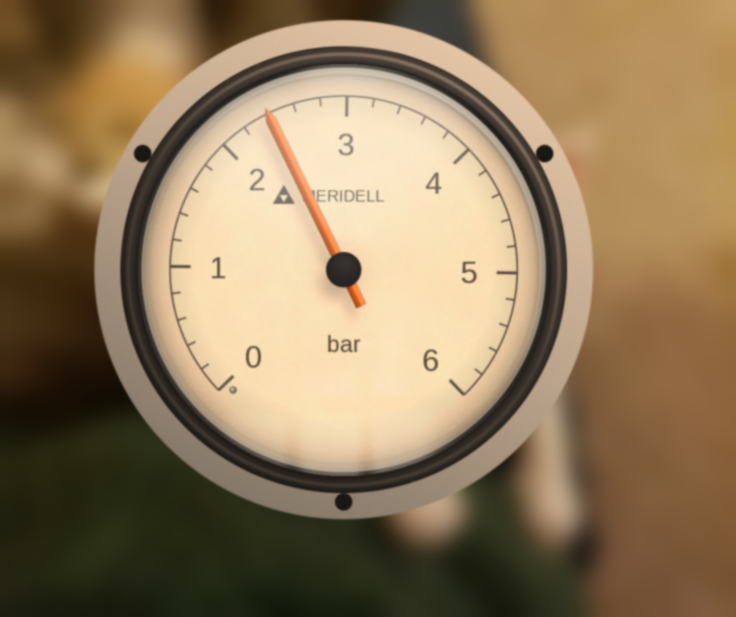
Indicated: 2.4,bar
